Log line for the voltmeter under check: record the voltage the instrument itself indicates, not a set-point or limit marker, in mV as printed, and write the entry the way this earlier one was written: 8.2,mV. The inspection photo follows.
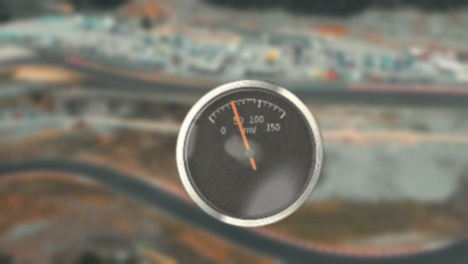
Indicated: 50,mV
